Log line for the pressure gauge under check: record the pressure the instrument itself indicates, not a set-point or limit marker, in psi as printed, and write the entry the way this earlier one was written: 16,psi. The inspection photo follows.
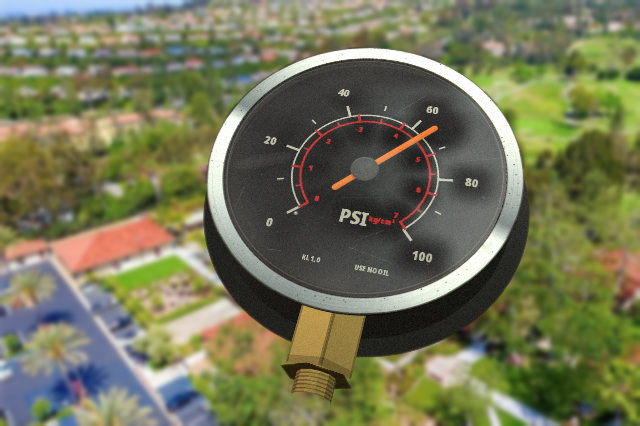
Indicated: 65,psi
